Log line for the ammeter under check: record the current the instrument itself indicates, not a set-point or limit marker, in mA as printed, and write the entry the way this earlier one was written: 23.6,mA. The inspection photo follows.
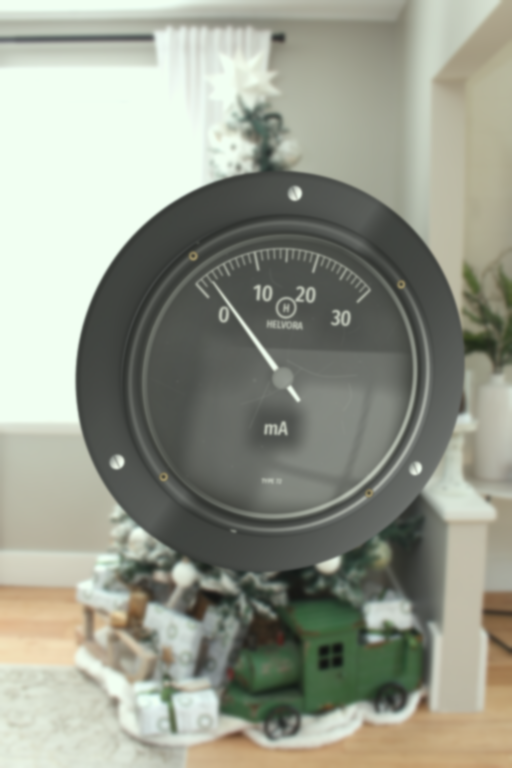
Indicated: 2,mA
